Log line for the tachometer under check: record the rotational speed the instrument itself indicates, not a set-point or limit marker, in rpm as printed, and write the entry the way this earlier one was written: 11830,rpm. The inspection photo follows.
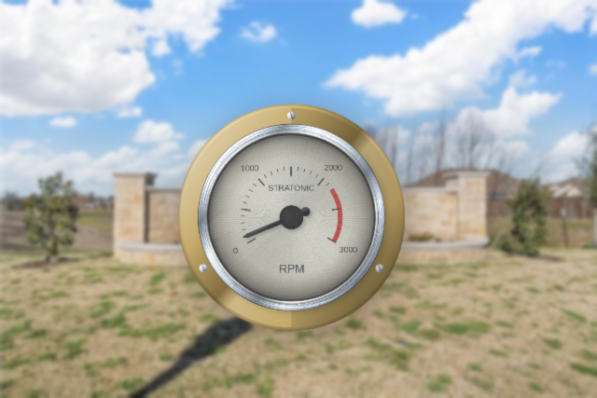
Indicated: 100,rpm
